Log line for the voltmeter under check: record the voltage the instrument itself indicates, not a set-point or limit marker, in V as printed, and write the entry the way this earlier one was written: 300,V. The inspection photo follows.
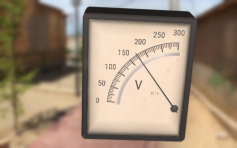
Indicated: 175,V
